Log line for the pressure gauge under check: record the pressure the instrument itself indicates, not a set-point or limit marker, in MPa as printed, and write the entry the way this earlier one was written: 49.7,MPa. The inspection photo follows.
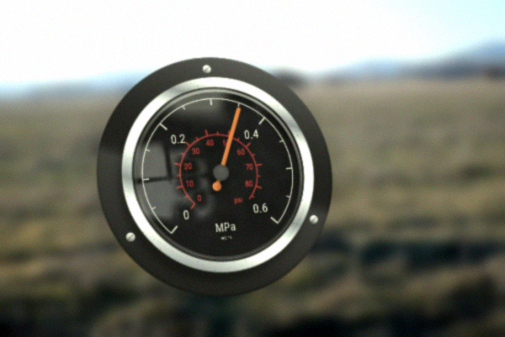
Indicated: 0.35,MPa
